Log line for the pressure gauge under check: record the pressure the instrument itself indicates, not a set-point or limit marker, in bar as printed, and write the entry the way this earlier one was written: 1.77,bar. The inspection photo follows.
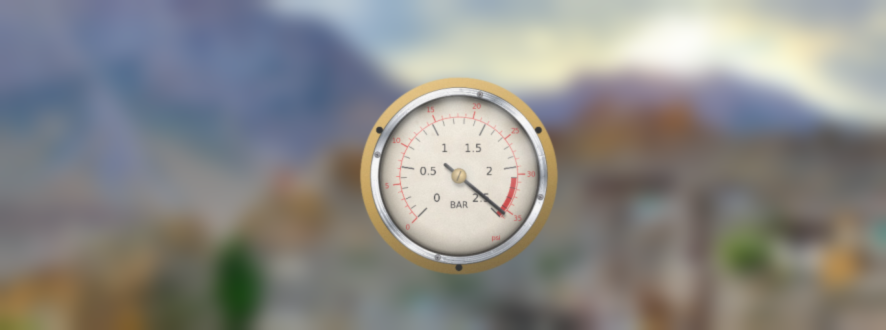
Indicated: 2.45,bar
